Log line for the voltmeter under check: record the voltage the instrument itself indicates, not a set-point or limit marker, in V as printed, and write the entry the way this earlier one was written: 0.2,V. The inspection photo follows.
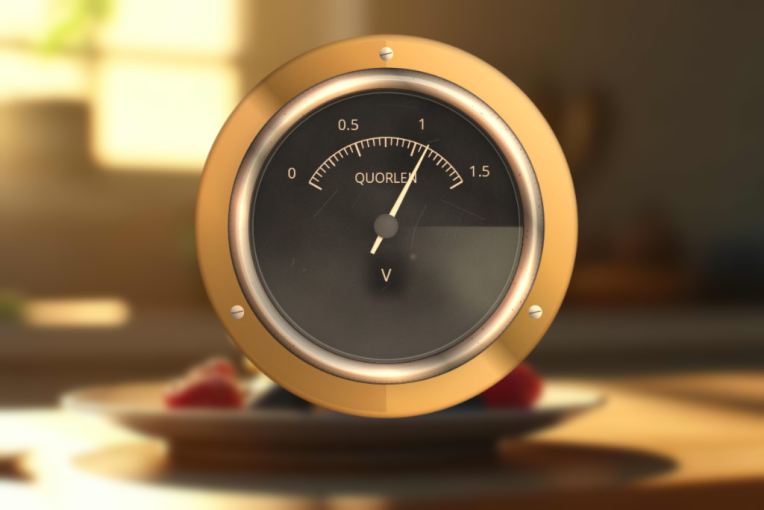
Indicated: 1.1,V
